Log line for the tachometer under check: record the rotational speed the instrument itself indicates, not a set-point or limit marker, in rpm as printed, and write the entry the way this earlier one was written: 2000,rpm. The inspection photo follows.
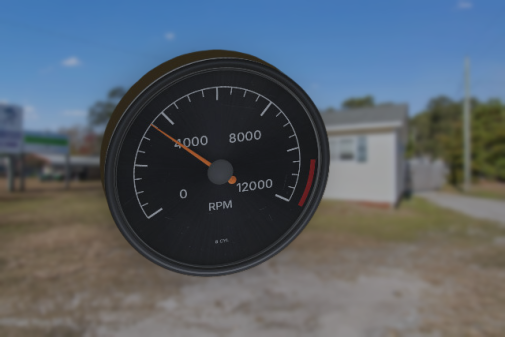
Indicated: 3500,rpm
